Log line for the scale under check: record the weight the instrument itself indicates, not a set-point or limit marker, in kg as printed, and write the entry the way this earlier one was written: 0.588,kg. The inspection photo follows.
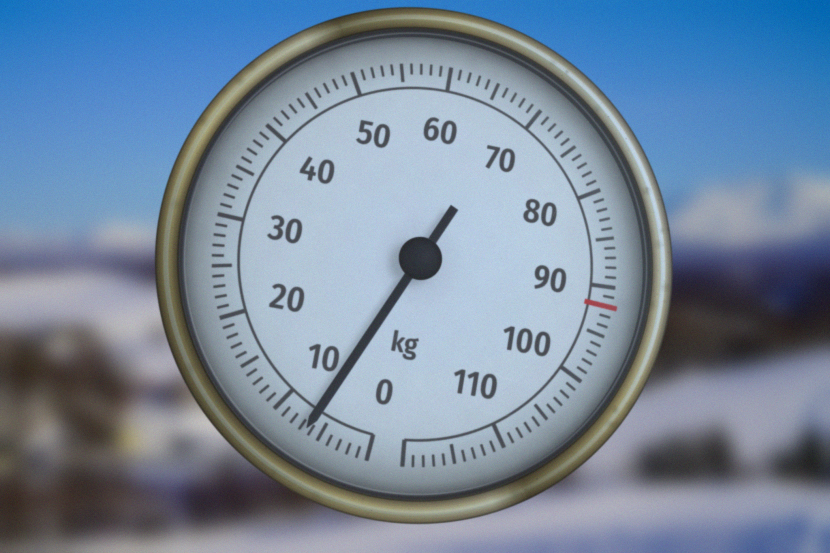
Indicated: 6.5,kg
